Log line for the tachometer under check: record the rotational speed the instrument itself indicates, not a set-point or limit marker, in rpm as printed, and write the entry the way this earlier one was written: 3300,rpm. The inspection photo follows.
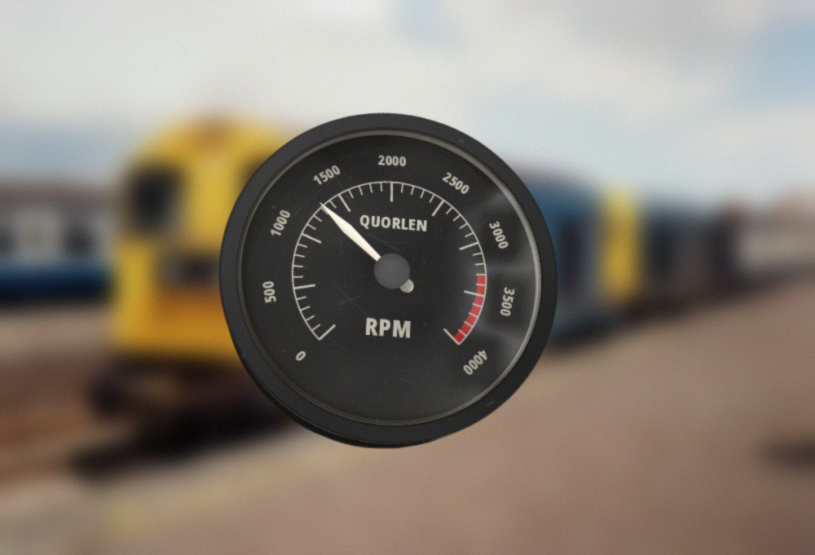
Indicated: 1300,rpm
